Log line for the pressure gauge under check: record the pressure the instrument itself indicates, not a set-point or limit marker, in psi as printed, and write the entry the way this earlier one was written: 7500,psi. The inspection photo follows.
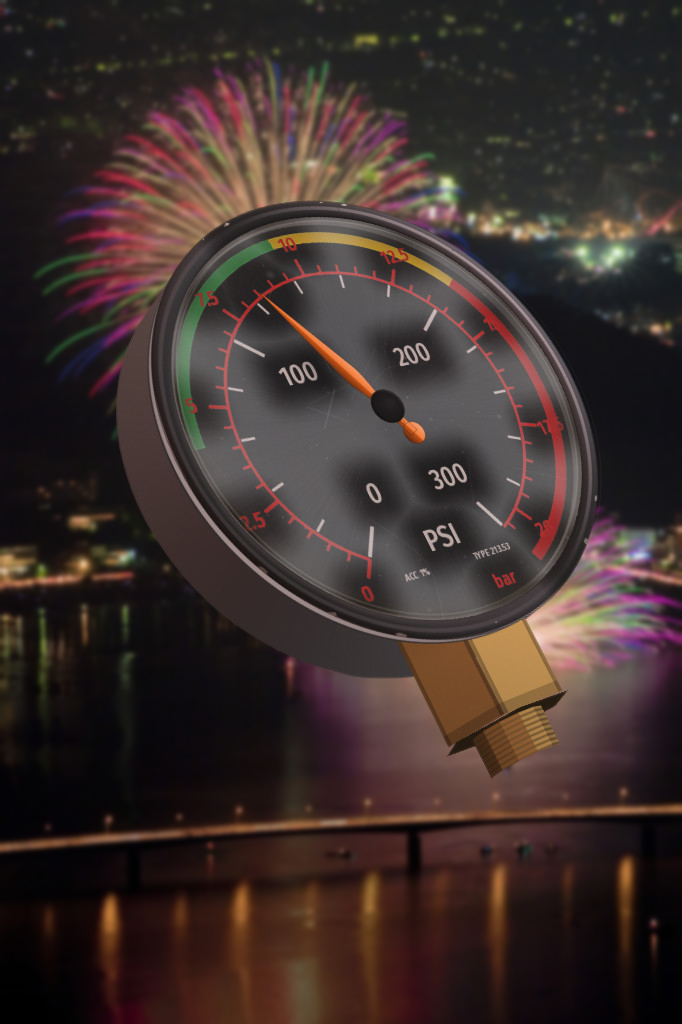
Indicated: 120,psi
